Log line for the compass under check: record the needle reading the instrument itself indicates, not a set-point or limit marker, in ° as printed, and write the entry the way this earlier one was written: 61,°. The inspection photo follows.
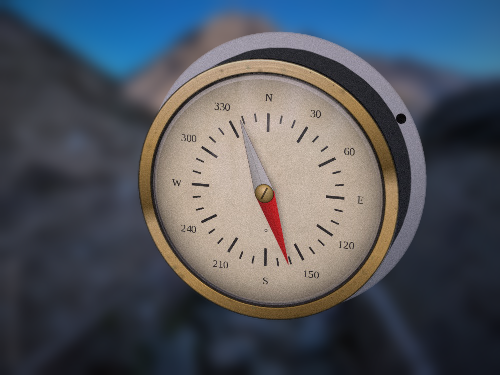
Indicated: 160,°
